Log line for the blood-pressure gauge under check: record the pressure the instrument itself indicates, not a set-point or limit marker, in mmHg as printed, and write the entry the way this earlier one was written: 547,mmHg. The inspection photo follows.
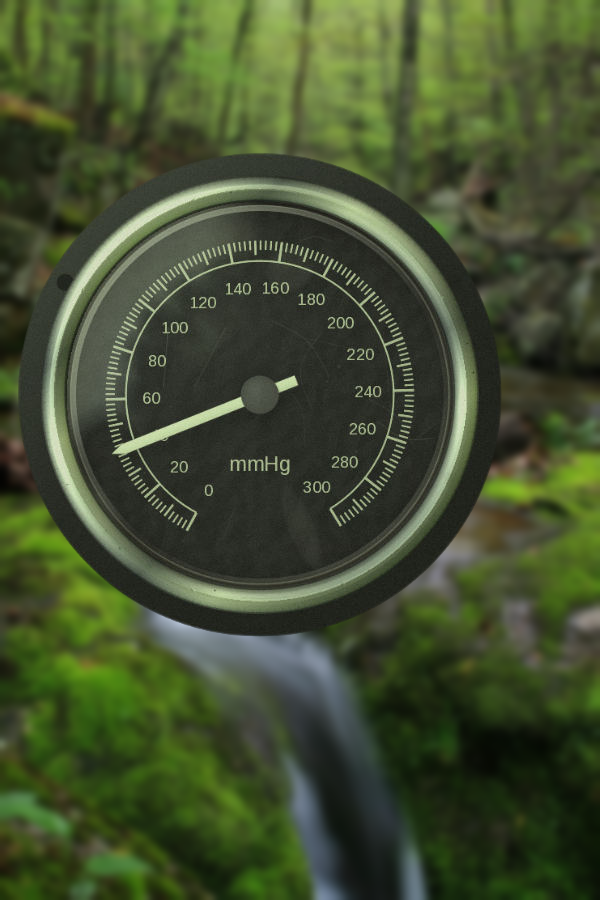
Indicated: 40,mmHg
